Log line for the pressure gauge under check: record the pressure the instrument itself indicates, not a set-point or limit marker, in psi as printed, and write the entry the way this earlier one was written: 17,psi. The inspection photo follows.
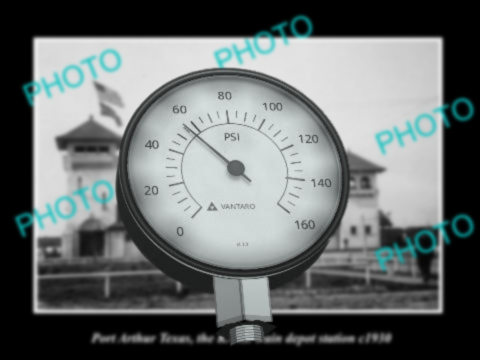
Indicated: 55,psi
